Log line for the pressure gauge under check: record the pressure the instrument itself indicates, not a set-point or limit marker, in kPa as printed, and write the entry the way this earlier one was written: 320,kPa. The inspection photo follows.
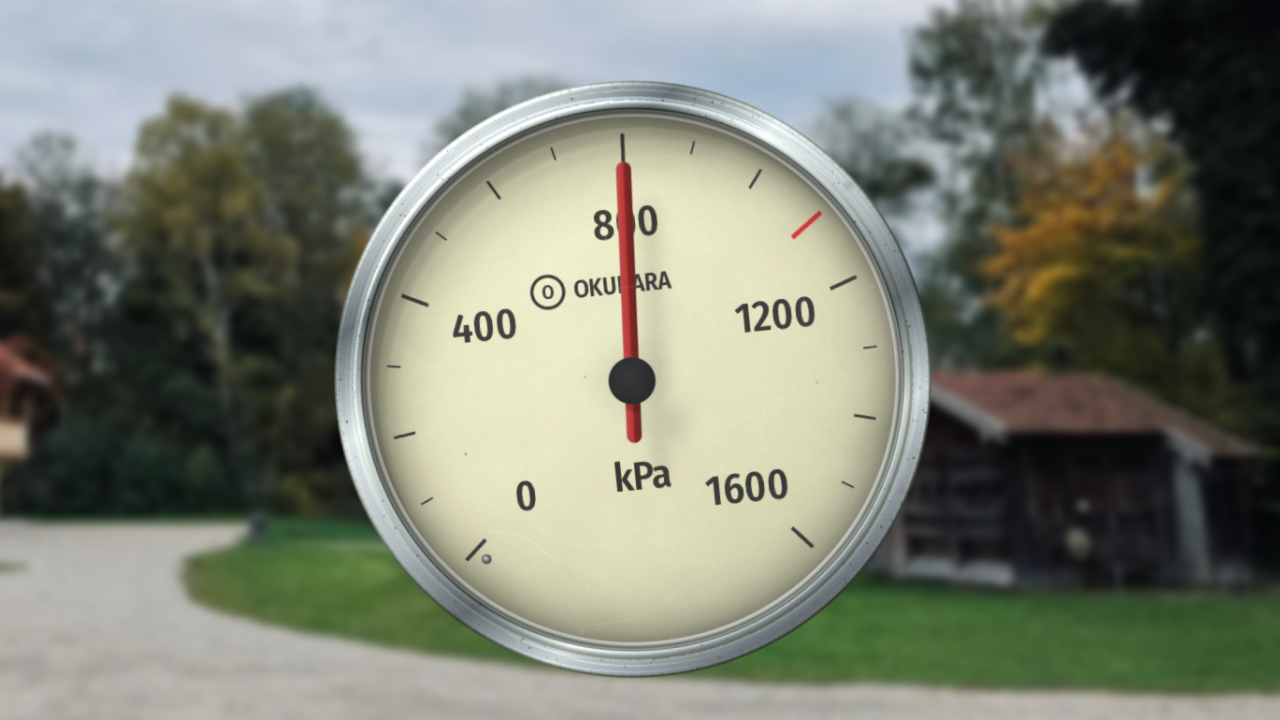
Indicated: 800,kPa
